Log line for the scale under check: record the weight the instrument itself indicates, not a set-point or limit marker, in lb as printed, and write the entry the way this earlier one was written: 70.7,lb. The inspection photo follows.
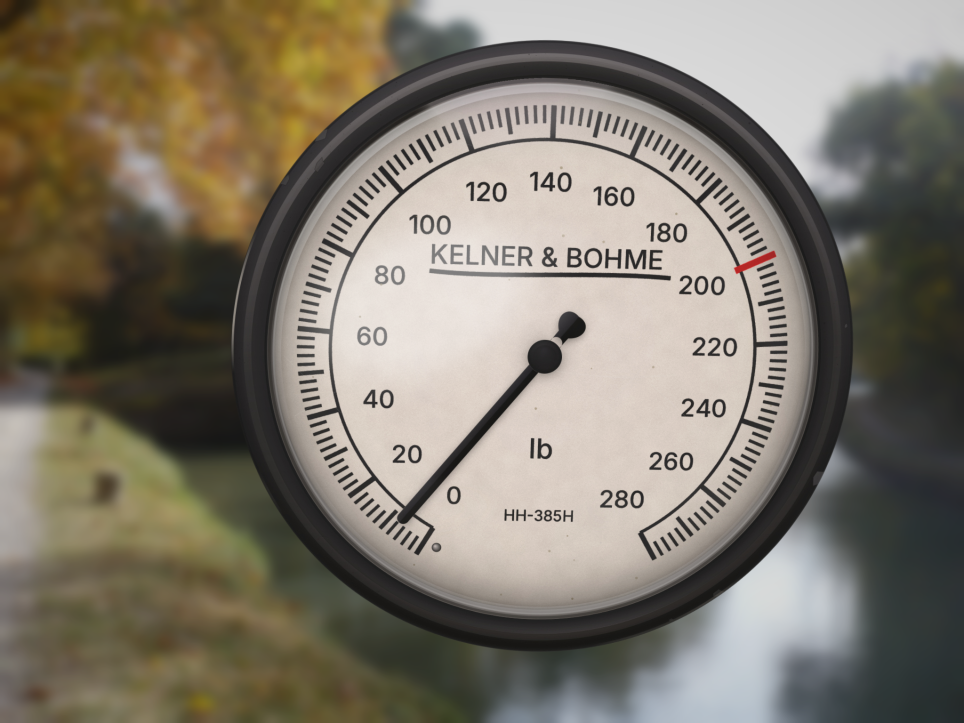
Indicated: 8,lb
